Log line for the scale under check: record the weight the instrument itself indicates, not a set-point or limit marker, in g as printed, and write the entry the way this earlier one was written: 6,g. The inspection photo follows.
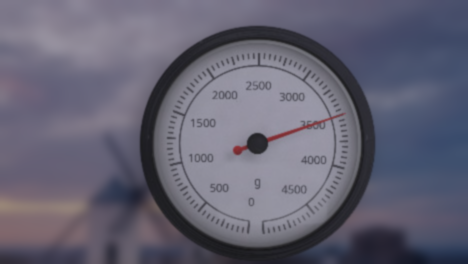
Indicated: 3500,g
